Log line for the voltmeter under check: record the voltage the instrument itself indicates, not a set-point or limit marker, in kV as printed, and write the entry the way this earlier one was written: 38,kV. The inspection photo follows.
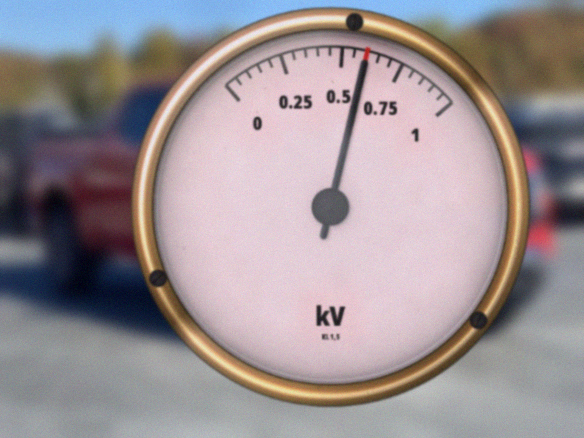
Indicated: 0.6,kV
